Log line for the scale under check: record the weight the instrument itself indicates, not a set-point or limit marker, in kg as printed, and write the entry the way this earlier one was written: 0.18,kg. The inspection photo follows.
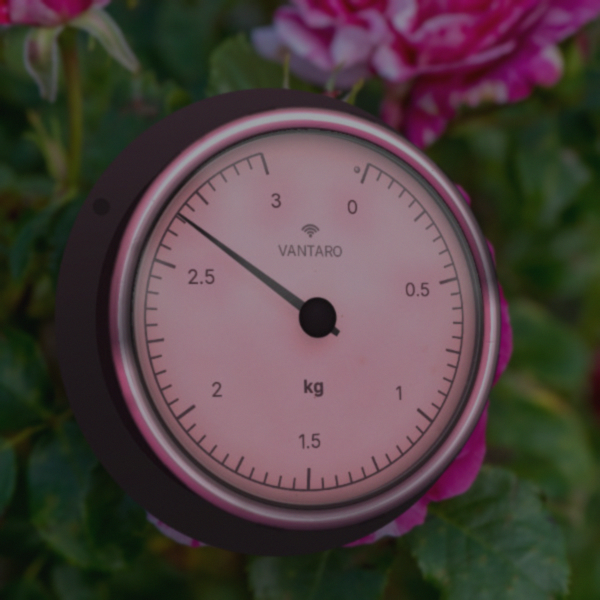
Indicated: 2.65,kg
